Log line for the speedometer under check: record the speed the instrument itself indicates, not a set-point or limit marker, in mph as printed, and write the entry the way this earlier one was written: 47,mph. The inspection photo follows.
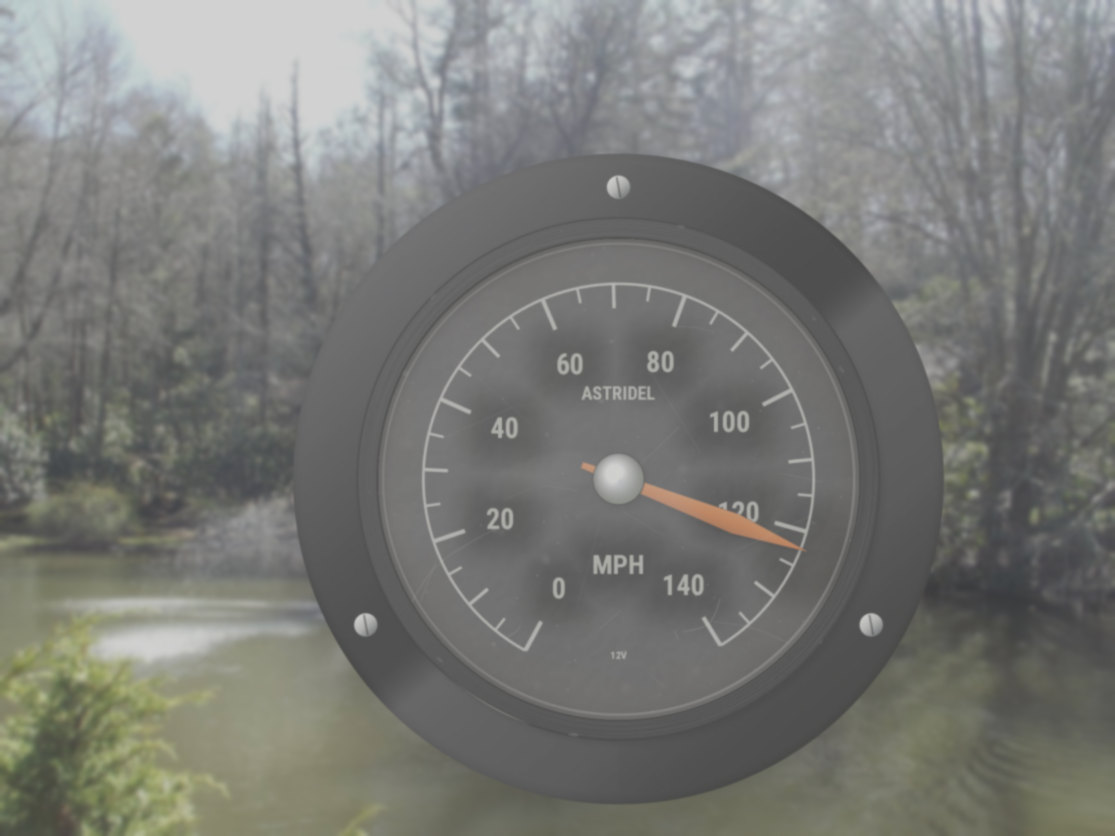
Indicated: 122.5,mph
